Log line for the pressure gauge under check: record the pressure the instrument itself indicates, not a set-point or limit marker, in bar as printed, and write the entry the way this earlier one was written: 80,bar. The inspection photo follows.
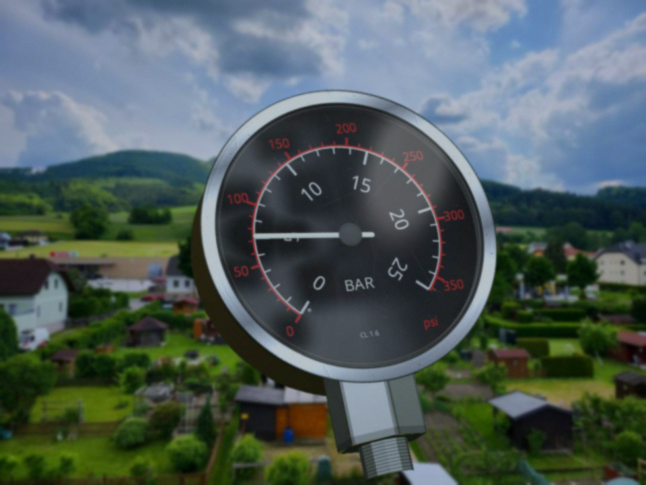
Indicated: 5,bar
